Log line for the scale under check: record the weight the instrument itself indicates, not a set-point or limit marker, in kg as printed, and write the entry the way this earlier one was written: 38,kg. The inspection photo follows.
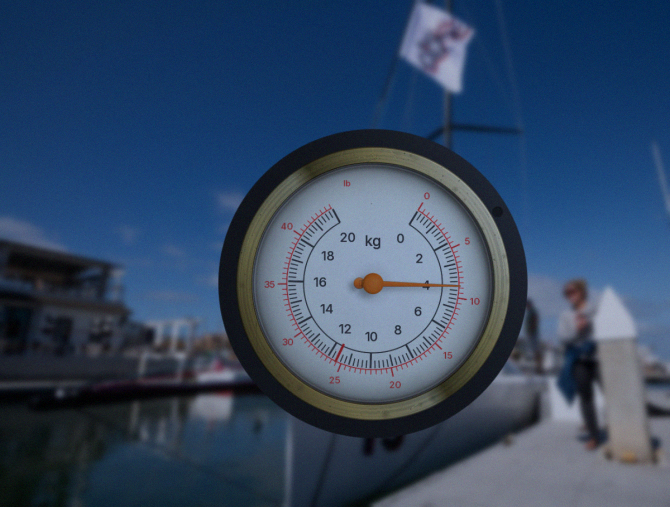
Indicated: 4,kg
